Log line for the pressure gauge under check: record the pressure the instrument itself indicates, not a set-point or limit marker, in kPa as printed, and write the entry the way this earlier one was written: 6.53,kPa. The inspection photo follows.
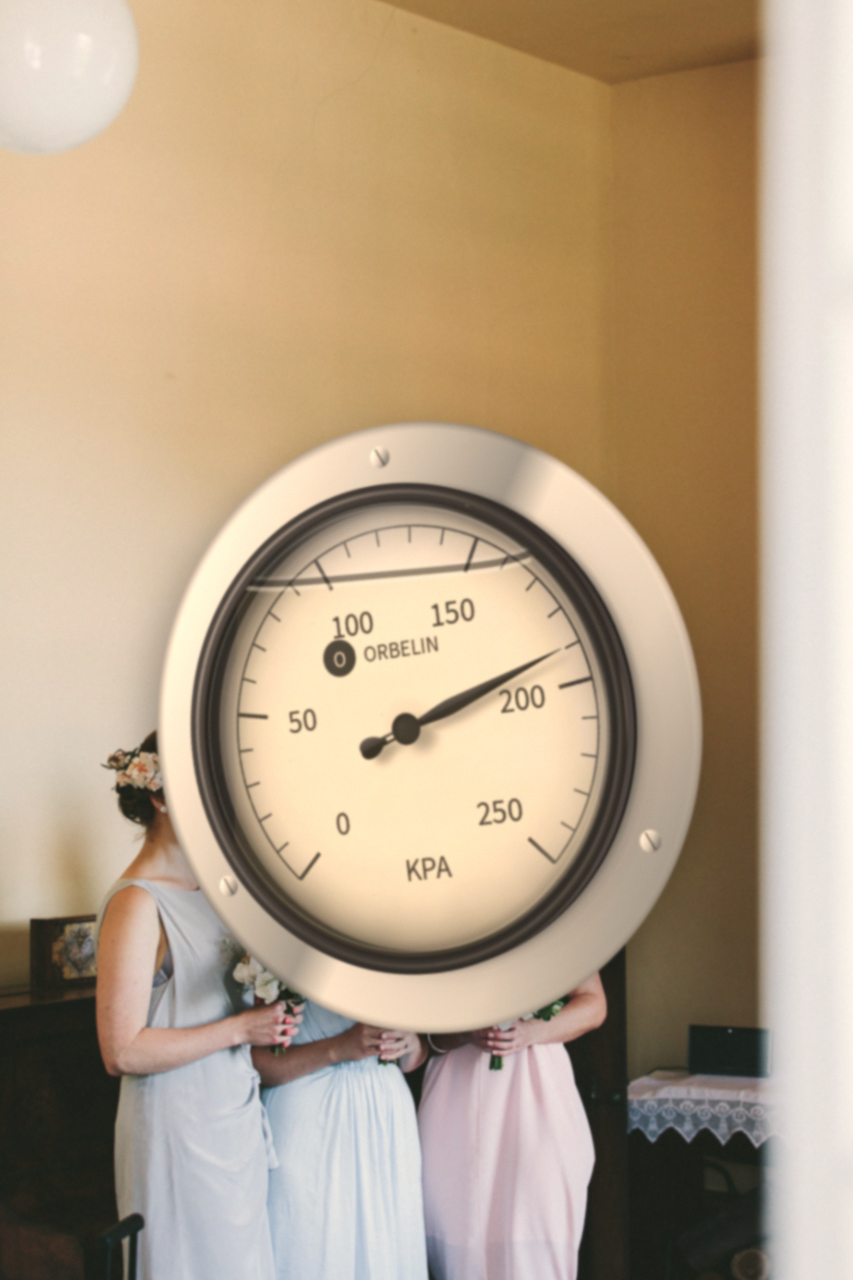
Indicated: 190,kPa
